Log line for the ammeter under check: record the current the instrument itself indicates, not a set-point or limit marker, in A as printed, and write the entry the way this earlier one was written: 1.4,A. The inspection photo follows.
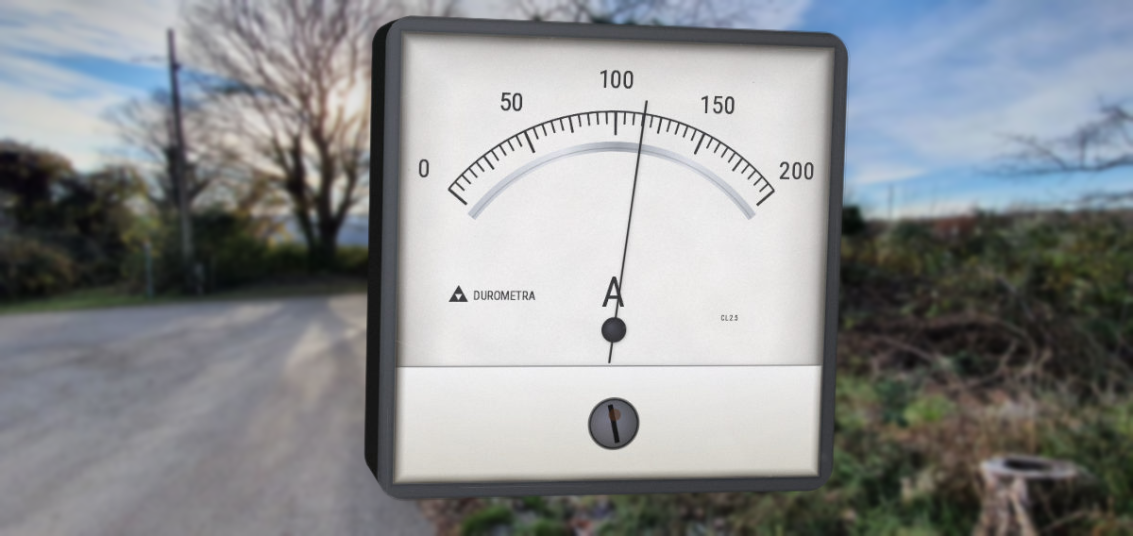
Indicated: 115,A
